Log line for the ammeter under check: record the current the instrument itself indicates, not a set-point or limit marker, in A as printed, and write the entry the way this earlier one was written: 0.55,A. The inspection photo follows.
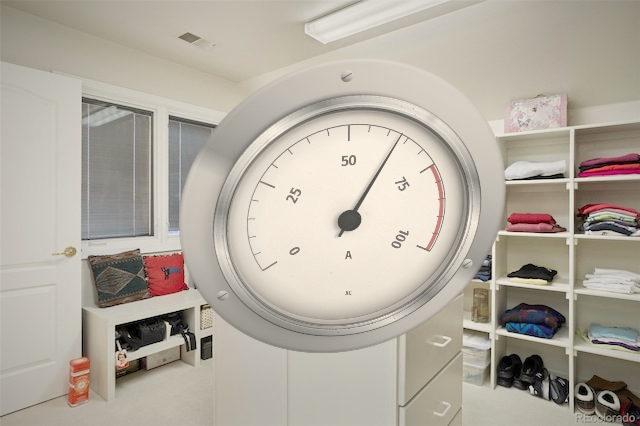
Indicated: 62.5,A
